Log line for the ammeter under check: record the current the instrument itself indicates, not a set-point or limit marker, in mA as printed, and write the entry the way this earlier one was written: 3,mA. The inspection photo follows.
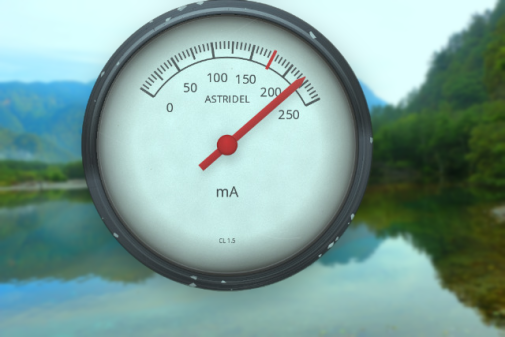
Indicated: 220,mA
